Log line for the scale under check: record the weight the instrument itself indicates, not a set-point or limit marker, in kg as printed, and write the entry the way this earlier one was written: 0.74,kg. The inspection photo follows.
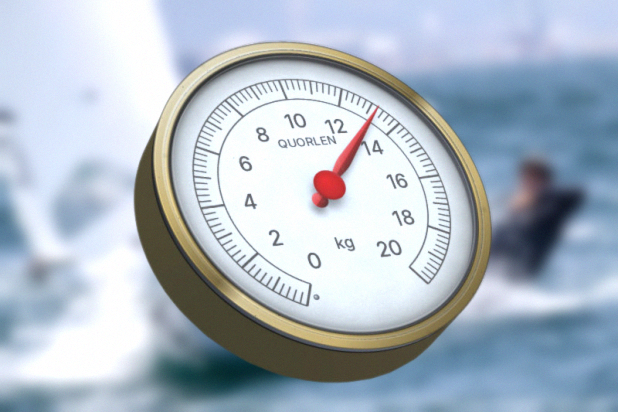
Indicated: 13.2,kg
